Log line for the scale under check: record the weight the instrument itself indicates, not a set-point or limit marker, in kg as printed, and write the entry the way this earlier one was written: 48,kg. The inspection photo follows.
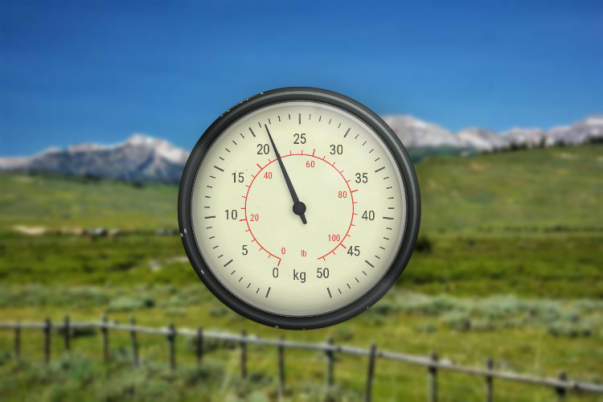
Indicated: 21.5,kg
